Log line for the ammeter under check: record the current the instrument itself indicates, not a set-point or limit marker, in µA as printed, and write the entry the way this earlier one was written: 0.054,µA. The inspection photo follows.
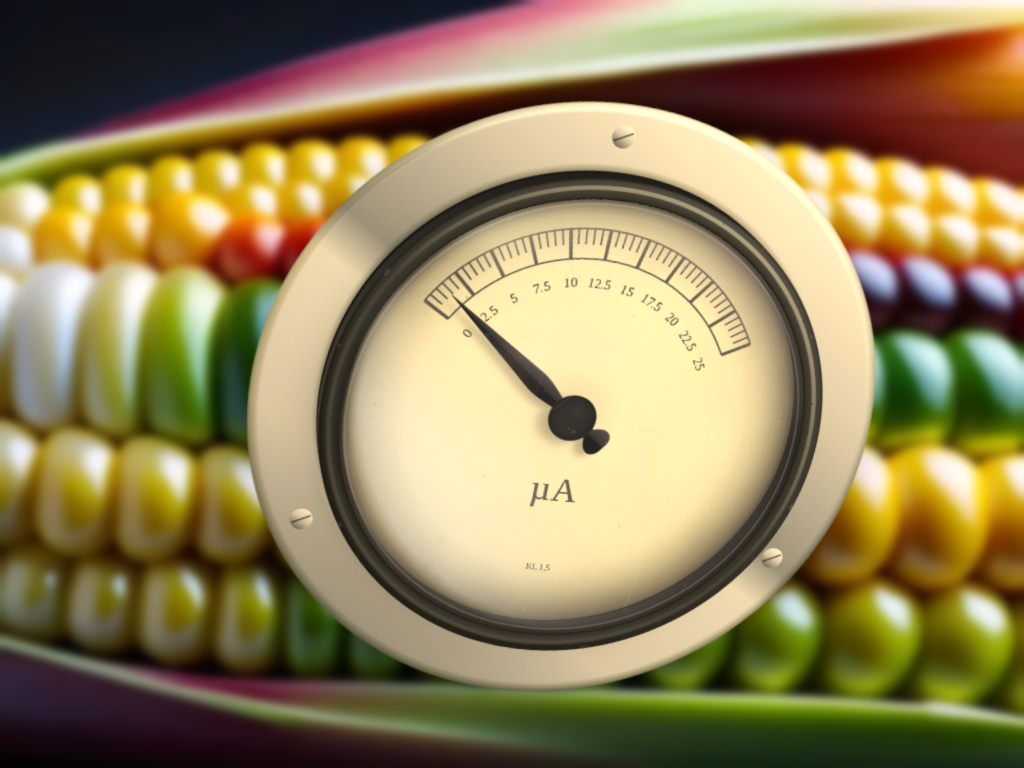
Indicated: 1.5,µA
